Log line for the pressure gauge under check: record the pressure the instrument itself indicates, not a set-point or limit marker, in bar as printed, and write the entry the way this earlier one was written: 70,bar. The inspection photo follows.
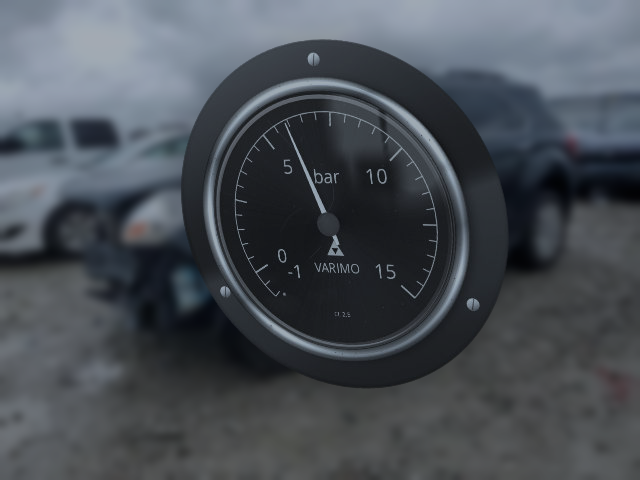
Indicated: 6,bar
